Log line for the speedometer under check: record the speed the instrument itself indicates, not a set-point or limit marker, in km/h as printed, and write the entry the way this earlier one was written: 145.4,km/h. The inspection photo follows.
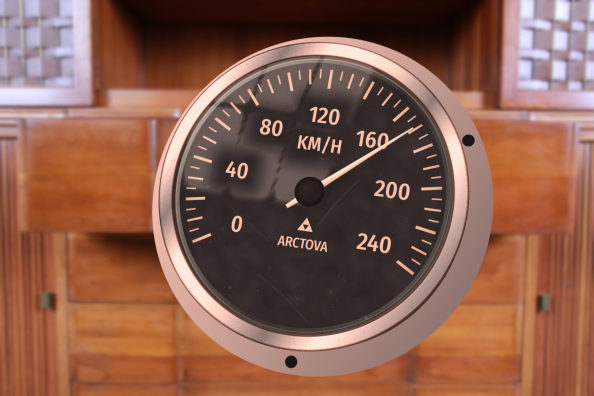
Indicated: 170,km/h
